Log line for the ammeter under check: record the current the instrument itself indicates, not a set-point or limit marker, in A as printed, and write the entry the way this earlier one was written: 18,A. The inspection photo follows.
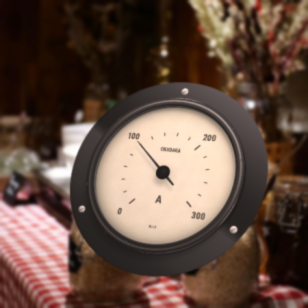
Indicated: 100,A
